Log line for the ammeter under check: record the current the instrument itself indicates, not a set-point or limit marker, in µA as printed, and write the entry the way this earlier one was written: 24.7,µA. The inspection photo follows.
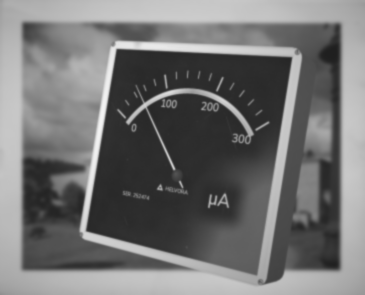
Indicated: 50,µA
